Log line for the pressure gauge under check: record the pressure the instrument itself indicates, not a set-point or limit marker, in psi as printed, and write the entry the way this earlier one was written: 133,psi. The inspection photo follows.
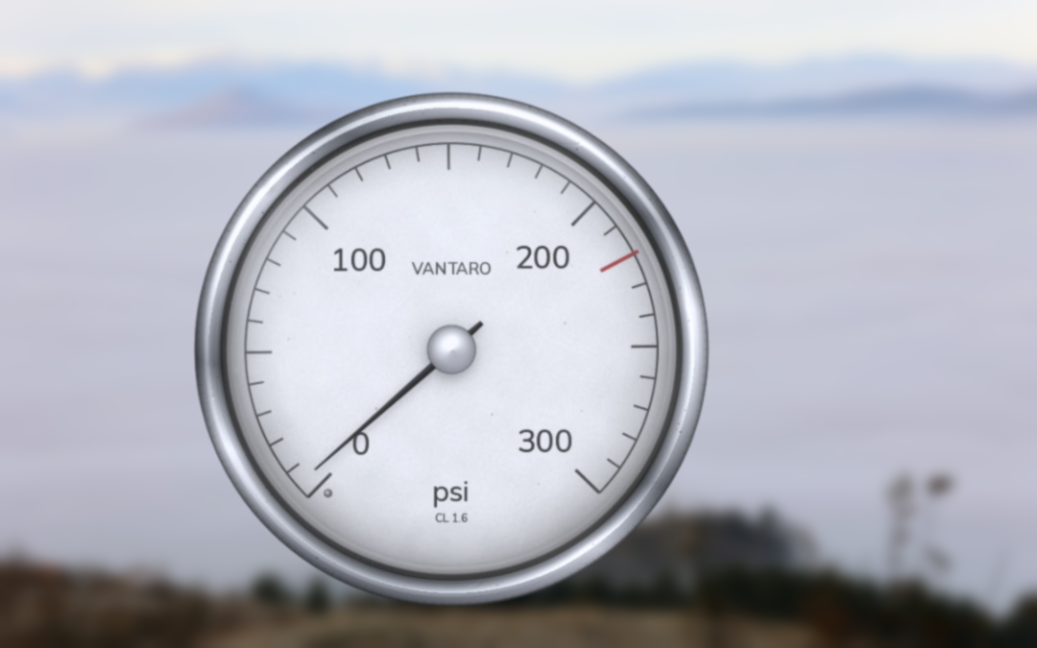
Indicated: 5,psi
